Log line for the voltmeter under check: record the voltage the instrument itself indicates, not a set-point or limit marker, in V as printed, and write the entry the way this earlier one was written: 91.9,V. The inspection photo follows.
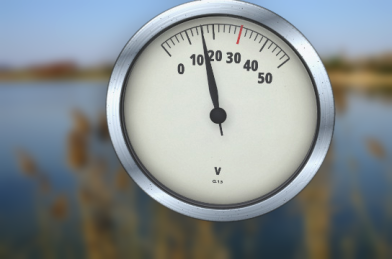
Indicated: 16,V
